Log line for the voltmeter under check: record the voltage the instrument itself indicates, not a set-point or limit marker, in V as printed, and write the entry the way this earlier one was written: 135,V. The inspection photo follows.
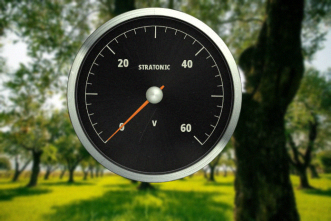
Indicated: 0,V
